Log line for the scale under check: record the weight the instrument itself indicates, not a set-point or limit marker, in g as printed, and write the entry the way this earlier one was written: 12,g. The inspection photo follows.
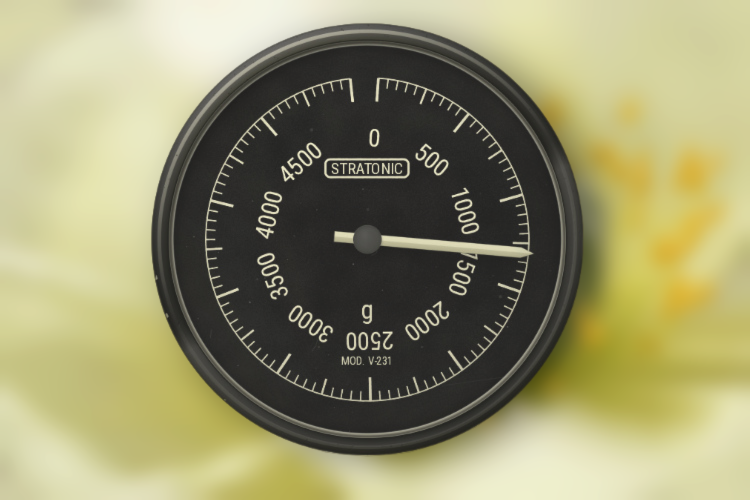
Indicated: 1300,g
